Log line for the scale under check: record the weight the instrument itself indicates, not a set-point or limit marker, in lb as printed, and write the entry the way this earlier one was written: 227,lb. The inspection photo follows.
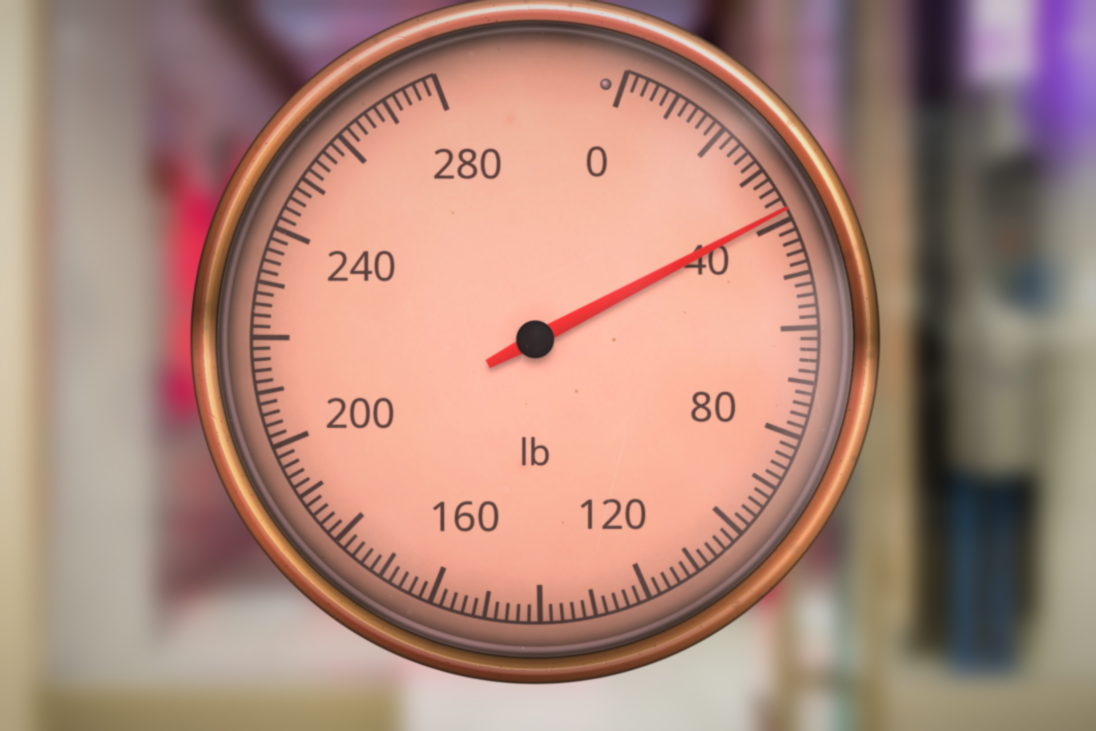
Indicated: 38,lb
